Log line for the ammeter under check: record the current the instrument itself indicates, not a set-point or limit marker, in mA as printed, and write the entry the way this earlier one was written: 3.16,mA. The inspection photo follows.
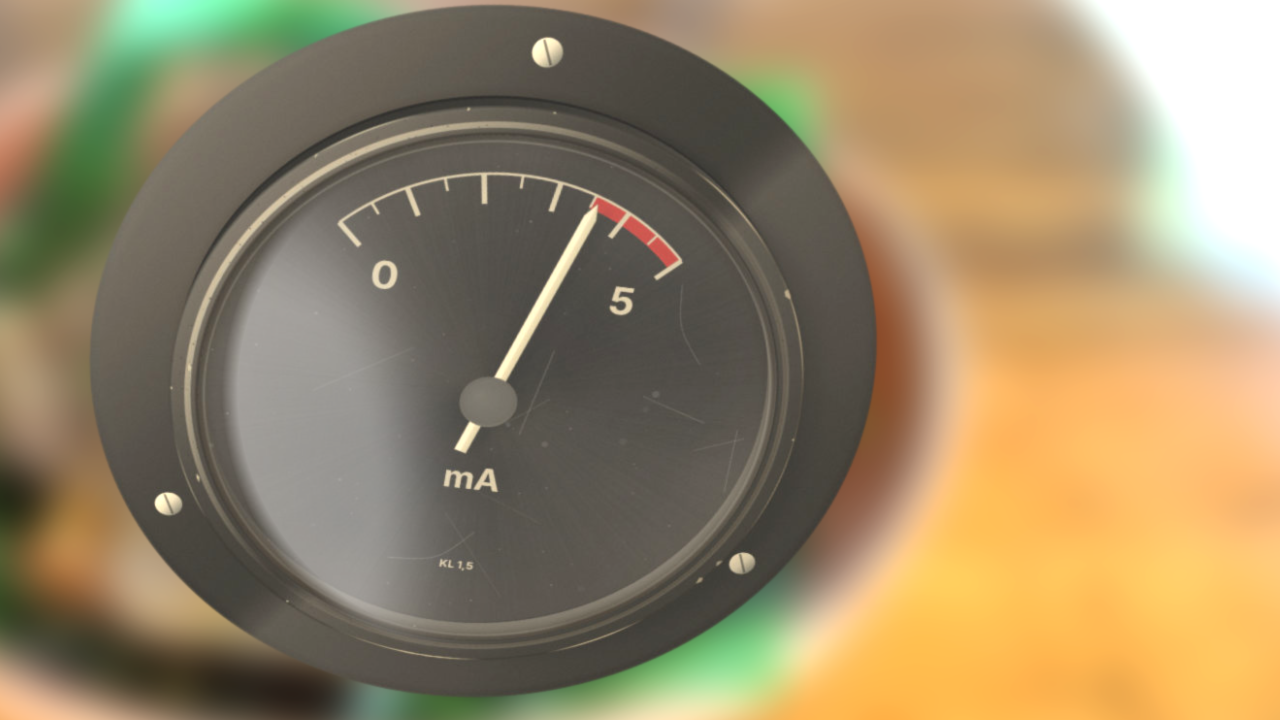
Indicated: 3.5,mA
